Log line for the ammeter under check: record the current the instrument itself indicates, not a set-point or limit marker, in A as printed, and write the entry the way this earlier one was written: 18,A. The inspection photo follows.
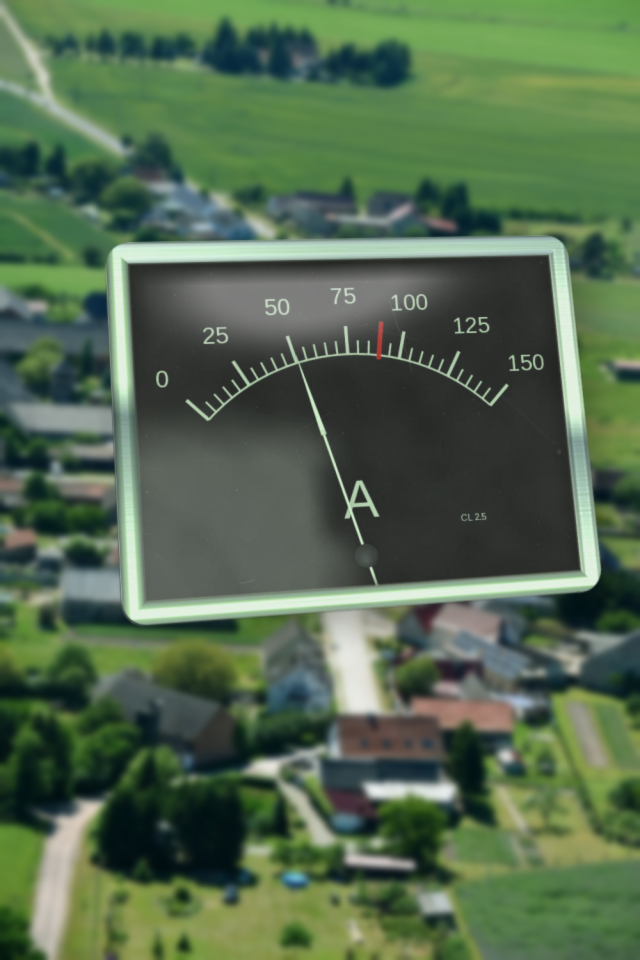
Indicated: 50,A
